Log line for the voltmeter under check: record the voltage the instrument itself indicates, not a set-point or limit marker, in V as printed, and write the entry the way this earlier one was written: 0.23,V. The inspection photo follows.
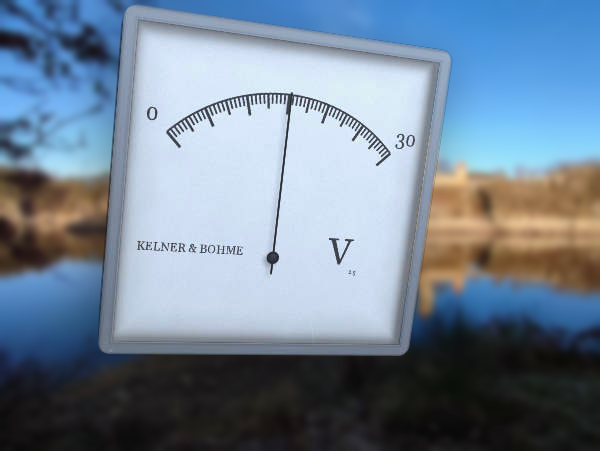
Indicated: 15,V
